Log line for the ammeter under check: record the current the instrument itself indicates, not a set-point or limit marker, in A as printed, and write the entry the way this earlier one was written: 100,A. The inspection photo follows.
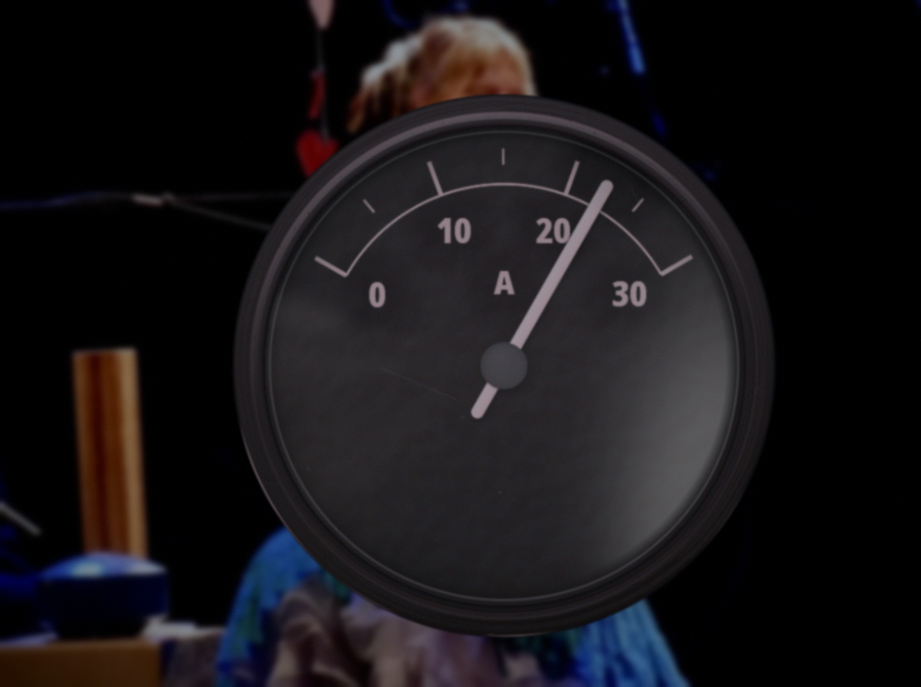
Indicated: 22.5,A
